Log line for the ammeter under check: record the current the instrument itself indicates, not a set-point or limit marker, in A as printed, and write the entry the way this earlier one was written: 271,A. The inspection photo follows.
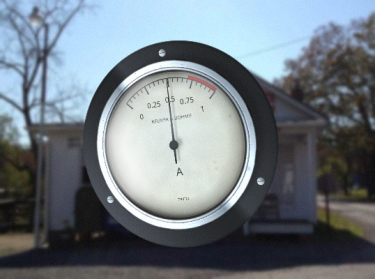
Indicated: 0.5,A
